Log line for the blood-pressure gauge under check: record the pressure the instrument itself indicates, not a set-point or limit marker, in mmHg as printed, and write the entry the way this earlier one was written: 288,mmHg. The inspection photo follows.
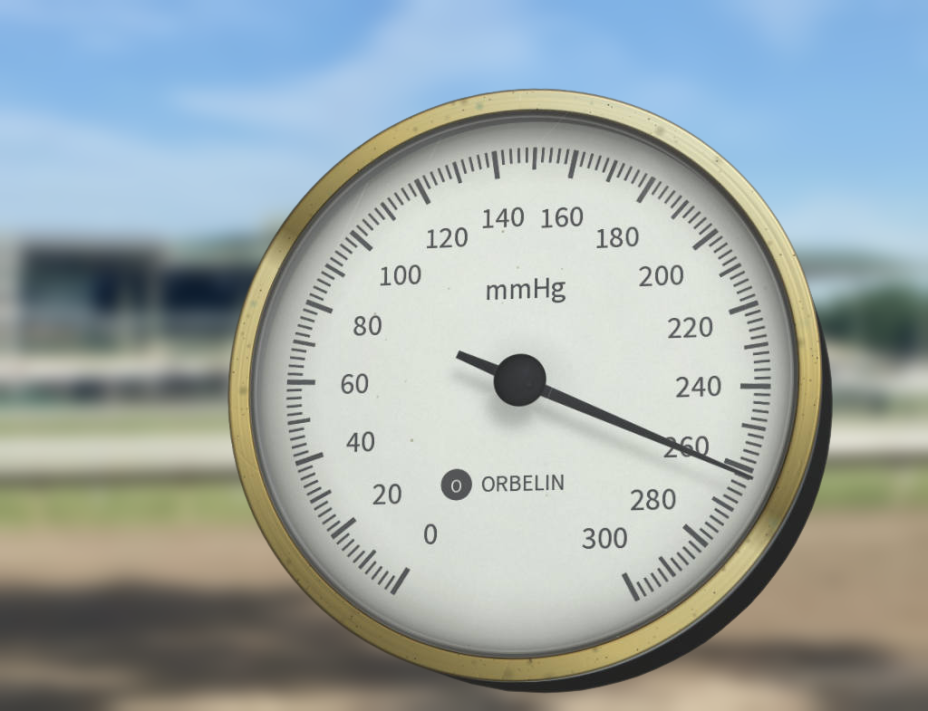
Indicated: 262,mmHg
